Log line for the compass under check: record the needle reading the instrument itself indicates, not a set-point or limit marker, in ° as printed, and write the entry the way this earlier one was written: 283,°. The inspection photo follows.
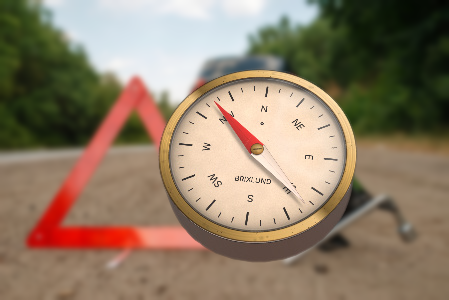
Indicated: 315,°
